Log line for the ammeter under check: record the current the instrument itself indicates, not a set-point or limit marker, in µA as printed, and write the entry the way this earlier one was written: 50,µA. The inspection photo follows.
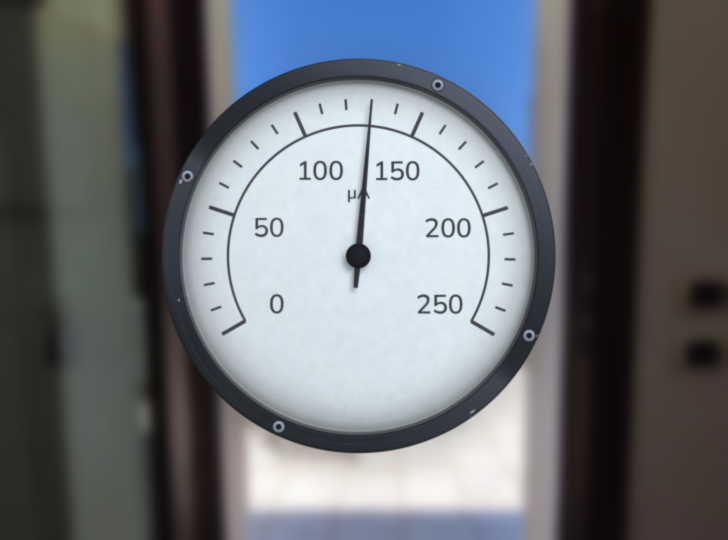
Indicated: 130,µA
